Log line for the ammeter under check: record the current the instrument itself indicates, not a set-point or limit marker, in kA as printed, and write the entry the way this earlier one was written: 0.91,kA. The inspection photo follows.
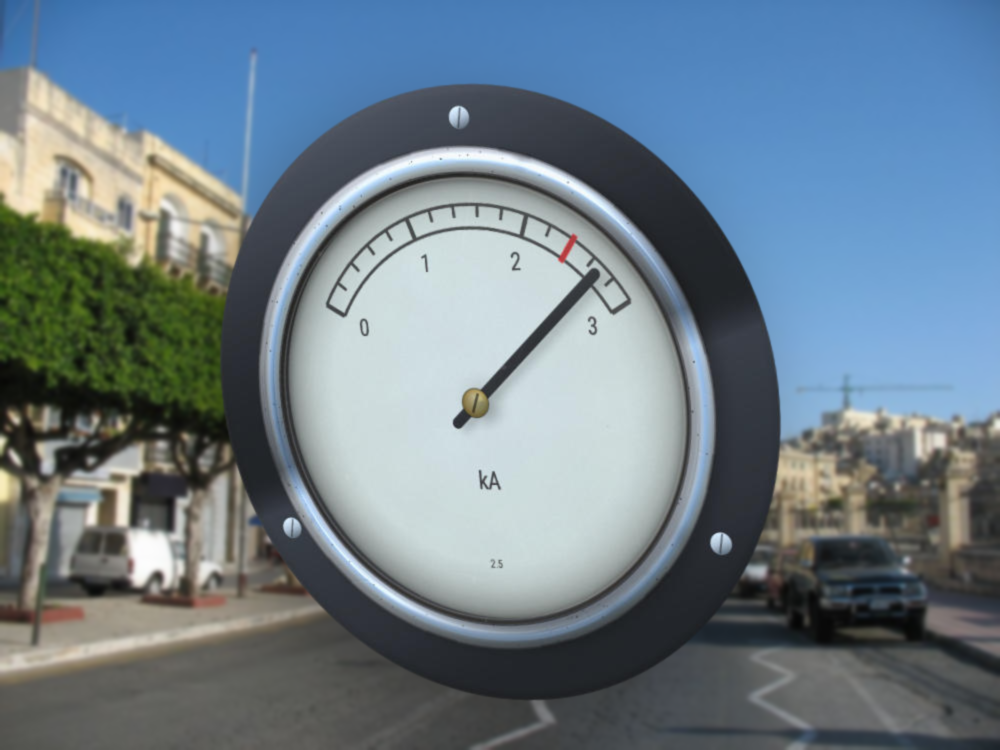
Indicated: 2.7,kA
